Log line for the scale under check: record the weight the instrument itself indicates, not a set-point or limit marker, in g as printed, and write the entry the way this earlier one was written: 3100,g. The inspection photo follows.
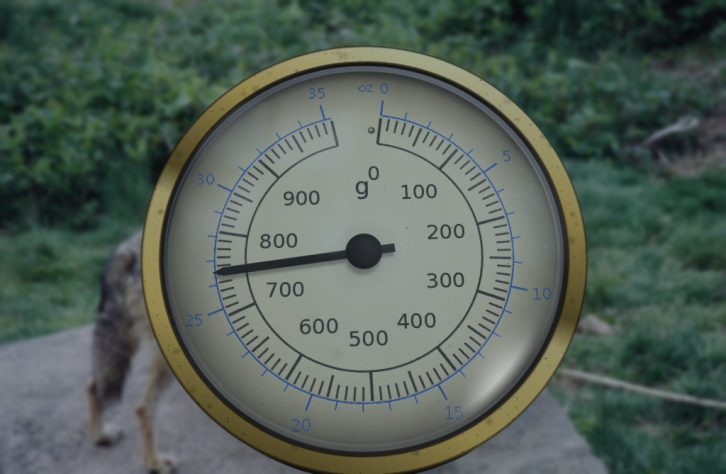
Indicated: 750,g
